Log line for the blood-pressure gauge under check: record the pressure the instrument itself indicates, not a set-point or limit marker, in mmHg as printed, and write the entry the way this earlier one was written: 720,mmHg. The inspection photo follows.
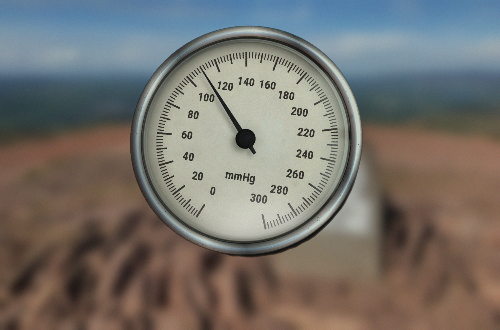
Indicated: 110,mmHg
